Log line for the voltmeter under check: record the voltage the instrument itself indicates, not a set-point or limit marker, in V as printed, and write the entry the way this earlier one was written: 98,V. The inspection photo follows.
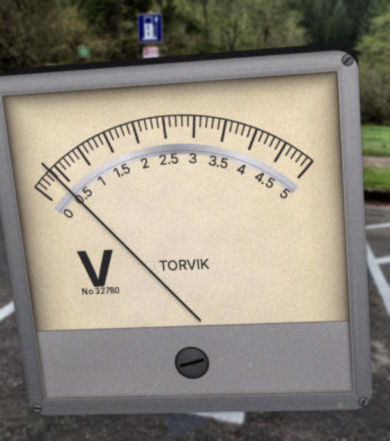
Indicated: 0.4,V
